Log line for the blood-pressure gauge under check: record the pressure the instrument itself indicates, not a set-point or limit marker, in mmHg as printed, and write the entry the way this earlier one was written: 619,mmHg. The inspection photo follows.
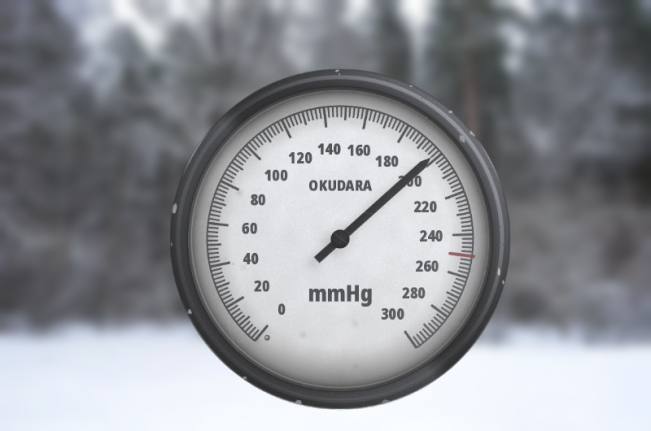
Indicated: 198,mmHg
